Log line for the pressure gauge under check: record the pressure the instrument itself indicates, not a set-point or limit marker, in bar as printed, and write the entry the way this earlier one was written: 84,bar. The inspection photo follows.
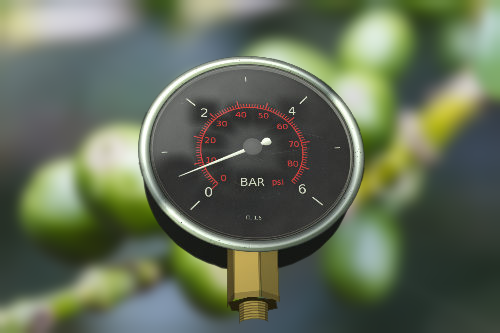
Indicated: 0.5,bar
